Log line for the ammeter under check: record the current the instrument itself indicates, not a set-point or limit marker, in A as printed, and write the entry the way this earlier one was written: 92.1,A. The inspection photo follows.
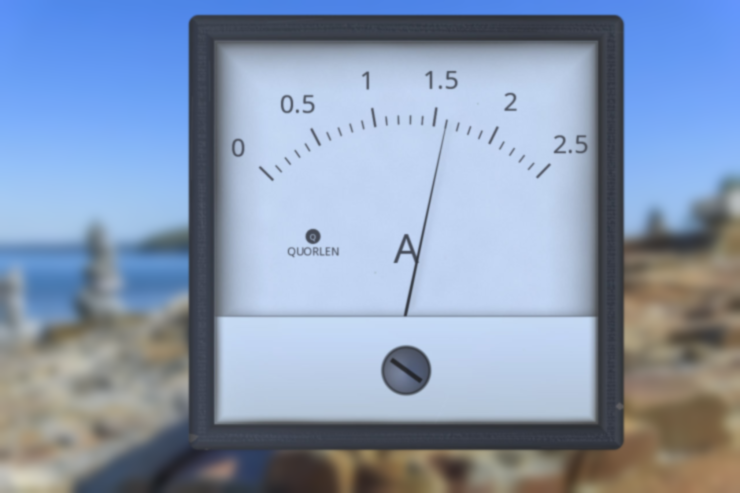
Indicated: 1.6,A
